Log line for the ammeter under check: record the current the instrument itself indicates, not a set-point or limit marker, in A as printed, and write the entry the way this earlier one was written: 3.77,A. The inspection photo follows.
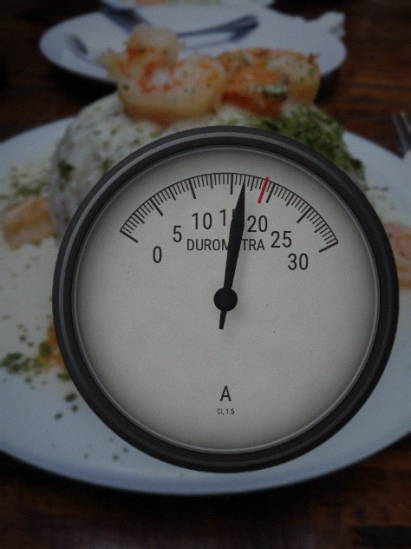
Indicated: 16.5,A
